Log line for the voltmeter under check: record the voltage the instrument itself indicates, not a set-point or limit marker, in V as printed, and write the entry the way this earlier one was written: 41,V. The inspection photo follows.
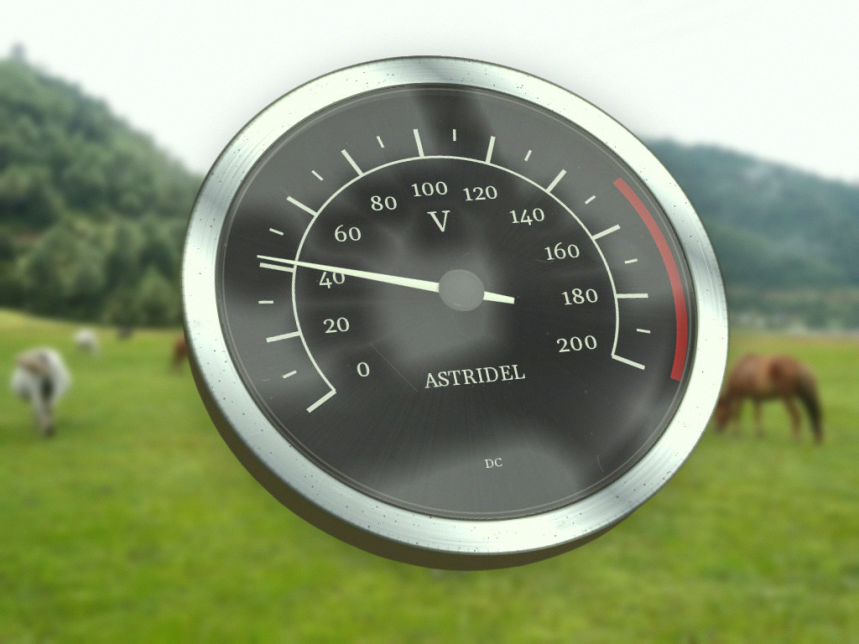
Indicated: 40,V
